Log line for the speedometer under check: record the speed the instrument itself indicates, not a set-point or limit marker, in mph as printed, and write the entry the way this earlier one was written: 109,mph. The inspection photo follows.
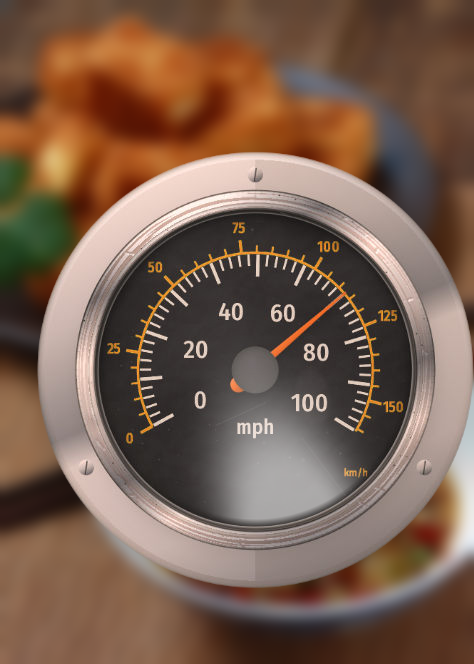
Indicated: 70,mph
